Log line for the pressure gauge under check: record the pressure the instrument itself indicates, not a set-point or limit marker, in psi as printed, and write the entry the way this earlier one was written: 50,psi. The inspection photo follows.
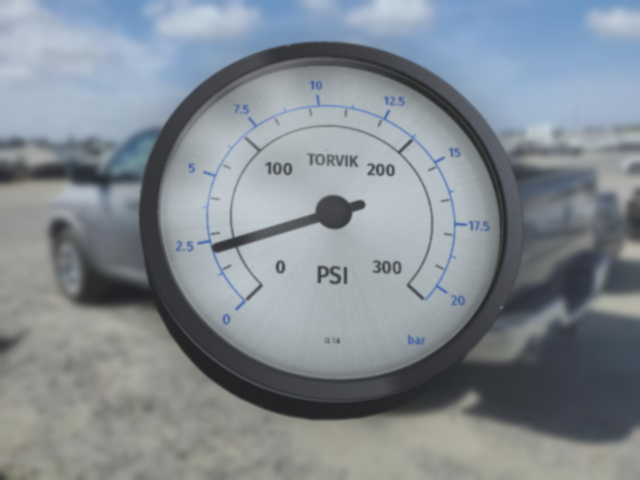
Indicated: 30,psi
